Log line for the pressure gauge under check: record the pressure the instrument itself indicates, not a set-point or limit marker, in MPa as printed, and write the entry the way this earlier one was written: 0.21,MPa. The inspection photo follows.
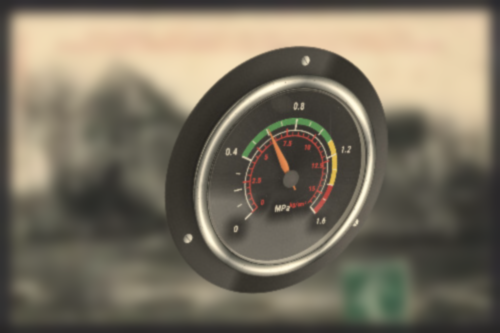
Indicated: 0.6,MPa
